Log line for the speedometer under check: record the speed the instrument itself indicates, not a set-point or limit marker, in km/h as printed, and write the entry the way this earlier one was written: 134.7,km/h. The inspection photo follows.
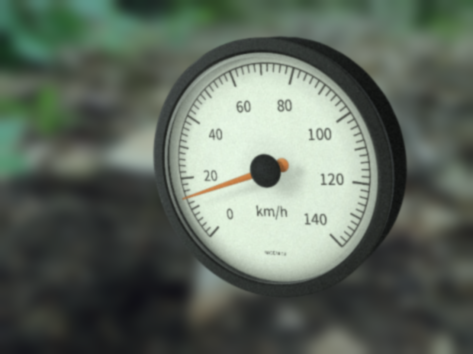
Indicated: 14,km/h
